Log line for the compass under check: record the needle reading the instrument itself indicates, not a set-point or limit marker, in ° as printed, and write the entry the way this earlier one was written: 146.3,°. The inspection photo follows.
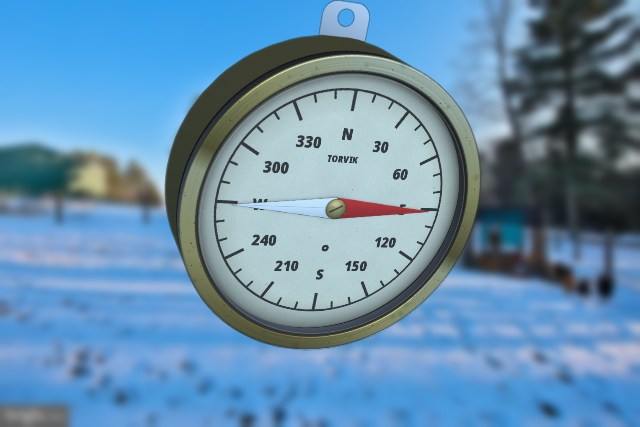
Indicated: 90,°
